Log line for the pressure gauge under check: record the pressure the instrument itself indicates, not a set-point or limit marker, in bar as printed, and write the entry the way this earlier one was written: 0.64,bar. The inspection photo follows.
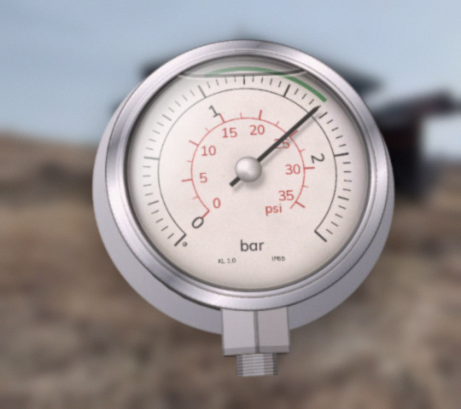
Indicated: 1.7,bar
